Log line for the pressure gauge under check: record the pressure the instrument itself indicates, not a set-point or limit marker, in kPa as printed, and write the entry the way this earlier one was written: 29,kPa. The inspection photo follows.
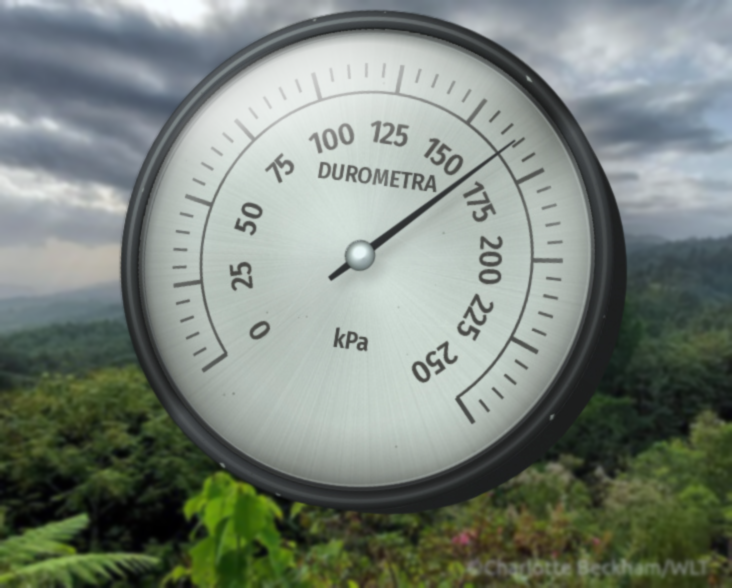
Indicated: 165,kPa
